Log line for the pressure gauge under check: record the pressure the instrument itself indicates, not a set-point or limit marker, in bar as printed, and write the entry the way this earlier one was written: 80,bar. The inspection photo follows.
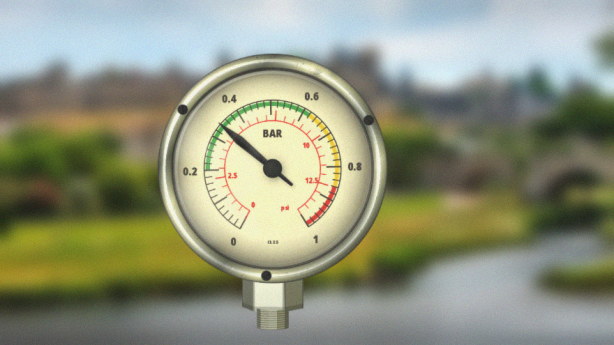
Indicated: 0.34,bar
